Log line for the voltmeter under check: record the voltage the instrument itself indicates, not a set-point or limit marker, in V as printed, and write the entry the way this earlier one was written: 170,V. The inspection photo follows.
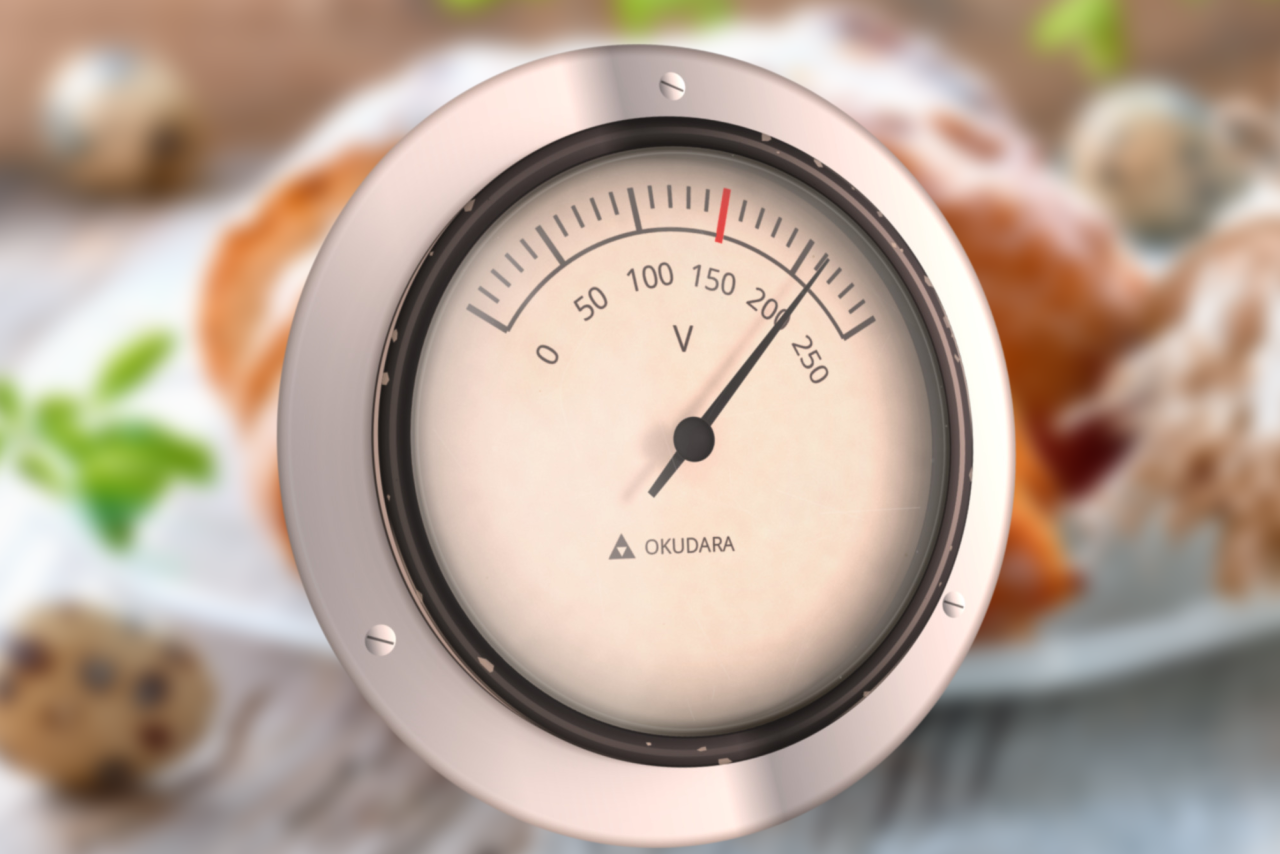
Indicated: 210,V
